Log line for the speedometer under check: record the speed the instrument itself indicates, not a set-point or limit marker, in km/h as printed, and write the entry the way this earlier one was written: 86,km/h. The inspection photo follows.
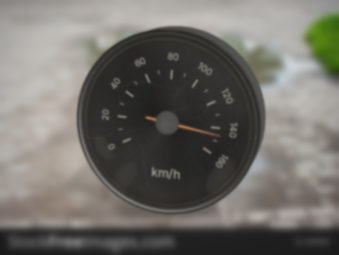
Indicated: 145,km/h
